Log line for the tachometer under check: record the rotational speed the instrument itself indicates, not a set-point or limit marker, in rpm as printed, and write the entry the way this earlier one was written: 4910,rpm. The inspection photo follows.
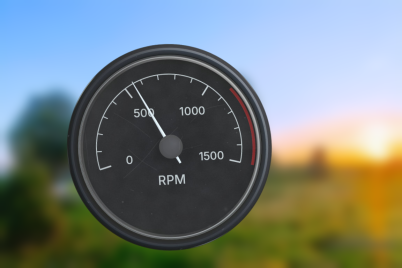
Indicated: 550,rpm
